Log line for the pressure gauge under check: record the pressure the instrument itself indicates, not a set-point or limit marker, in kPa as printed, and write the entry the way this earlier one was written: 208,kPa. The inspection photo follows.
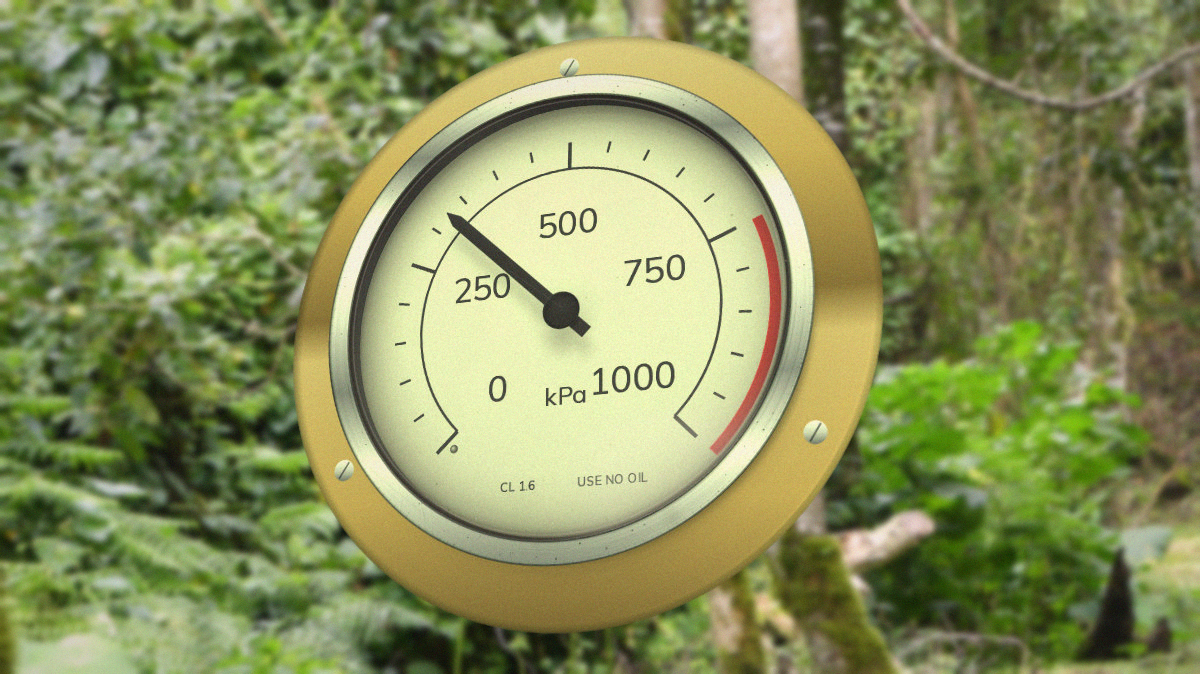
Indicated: 325,kPa
